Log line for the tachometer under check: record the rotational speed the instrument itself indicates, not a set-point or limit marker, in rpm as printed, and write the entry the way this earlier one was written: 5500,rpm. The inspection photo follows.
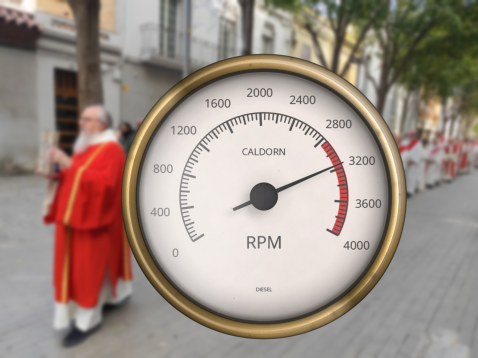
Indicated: 3150,rpm
